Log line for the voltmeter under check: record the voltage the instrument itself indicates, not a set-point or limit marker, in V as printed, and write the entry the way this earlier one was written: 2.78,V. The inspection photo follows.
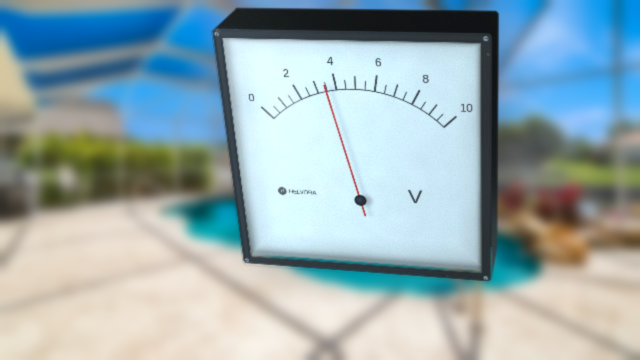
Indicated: 3.5,V
